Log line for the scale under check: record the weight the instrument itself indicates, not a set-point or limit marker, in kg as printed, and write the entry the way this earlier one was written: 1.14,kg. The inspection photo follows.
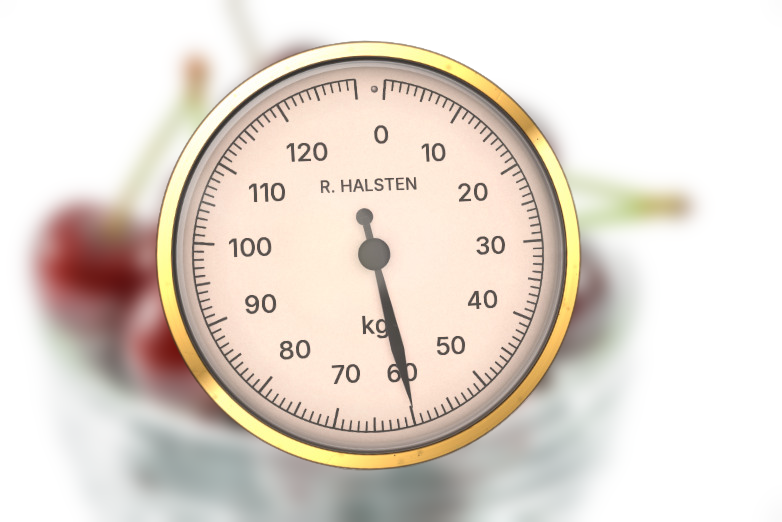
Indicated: 60,kg
